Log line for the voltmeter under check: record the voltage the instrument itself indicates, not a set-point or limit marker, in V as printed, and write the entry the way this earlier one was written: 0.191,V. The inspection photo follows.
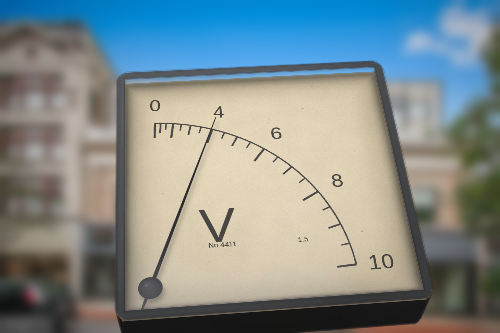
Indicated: 4,V
